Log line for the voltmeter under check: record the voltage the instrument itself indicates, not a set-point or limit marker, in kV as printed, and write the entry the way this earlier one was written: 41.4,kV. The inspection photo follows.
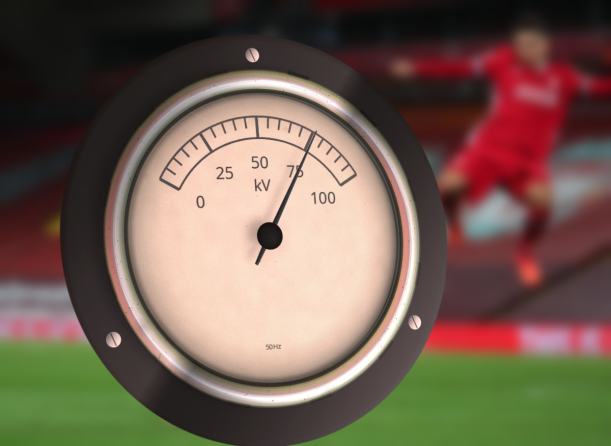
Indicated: 75,kV
